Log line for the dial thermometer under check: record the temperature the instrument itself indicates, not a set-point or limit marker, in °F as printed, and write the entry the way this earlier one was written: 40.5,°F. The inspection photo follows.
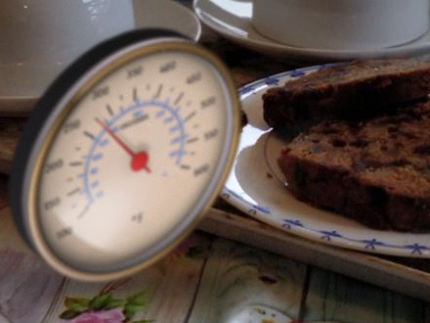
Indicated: 275,°F
